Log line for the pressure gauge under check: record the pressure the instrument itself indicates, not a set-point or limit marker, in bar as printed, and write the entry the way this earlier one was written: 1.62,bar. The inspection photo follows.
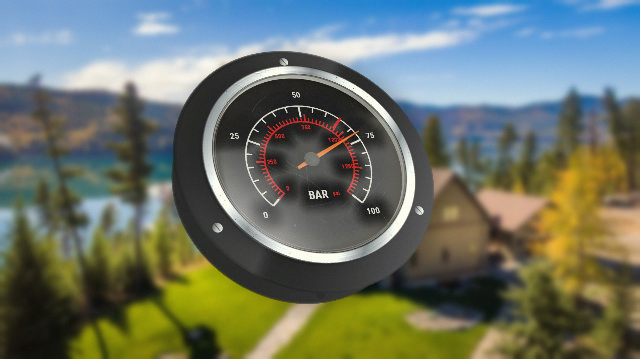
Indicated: 72.5,bar
